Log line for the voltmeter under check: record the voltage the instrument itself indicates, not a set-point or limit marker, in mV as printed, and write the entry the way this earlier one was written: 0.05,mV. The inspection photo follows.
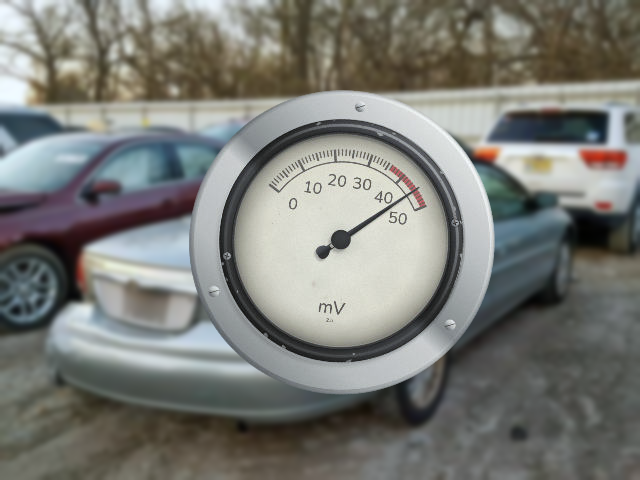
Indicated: 45,mV
